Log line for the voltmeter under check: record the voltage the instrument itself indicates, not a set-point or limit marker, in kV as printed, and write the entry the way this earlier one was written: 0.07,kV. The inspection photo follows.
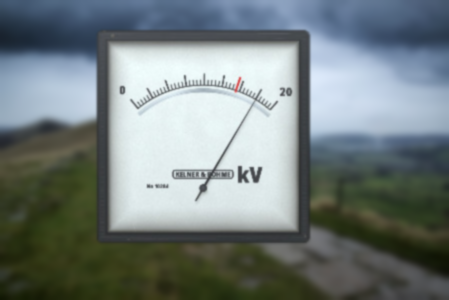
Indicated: 17.5,kV
